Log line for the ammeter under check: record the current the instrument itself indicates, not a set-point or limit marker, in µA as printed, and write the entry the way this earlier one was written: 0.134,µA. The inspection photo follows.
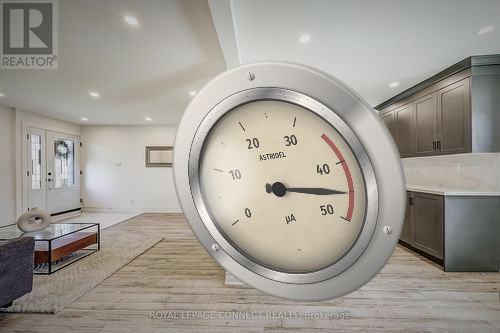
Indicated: 45,µA
